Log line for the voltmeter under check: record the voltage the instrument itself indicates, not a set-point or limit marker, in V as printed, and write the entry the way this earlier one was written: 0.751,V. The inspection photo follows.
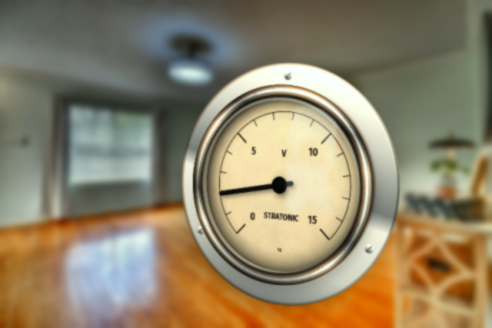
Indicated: 2,V
